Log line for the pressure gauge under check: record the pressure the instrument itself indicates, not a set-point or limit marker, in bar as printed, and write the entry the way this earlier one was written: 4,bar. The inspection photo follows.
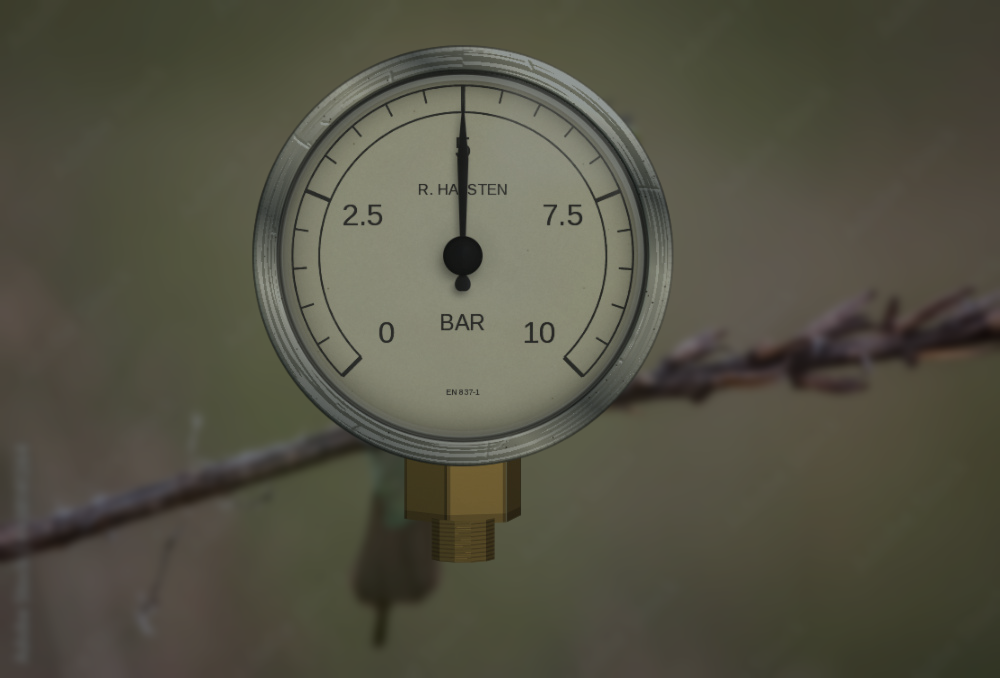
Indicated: 5,bar
